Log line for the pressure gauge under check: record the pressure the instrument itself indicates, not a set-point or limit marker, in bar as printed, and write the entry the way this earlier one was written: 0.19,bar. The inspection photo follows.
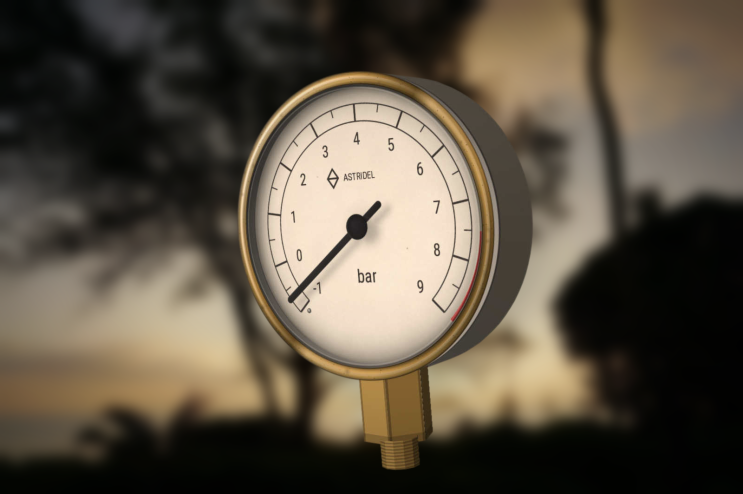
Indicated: -0.75,bar
